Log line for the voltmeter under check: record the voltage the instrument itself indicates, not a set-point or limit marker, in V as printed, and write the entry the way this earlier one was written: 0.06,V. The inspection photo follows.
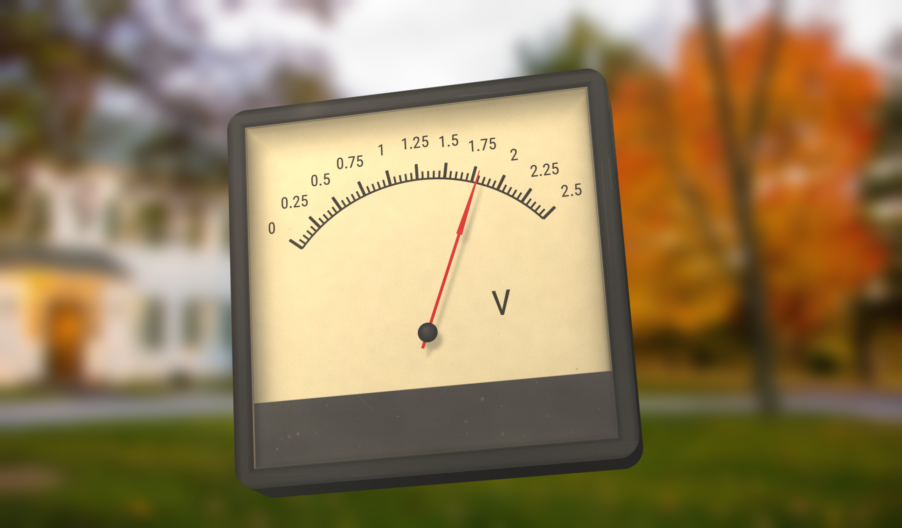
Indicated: 1.8,V
